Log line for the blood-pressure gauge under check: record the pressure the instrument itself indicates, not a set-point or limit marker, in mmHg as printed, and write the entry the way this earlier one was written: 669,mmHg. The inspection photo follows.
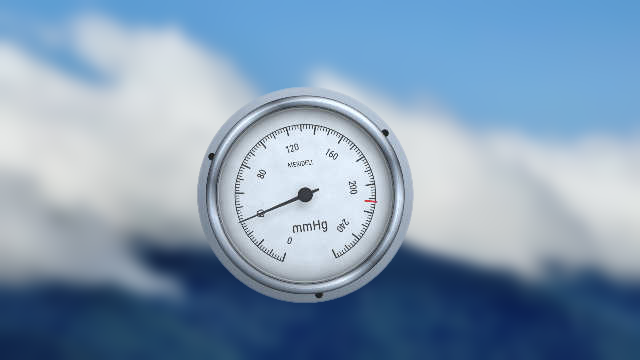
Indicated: 40,mmHg
